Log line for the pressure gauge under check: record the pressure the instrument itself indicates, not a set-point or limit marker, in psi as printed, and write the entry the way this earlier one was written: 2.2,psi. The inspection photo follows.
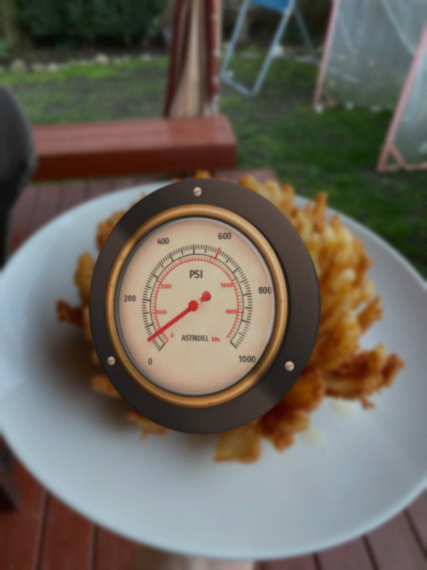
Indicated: 50,psi
